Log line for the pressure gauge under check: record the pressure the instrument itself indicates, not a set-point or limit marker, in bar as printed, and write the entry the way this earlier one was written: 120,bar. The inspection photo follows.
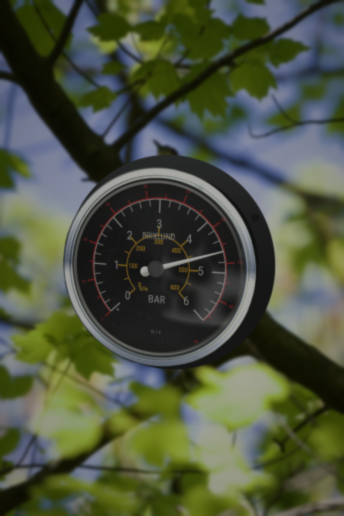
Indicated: 4.6,bar
